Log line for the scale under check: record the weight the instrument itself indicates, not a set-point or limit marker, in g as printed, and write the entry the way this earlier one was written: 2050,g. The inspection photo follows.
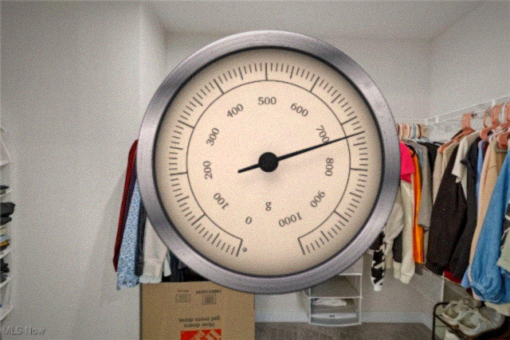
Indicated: 730,g
